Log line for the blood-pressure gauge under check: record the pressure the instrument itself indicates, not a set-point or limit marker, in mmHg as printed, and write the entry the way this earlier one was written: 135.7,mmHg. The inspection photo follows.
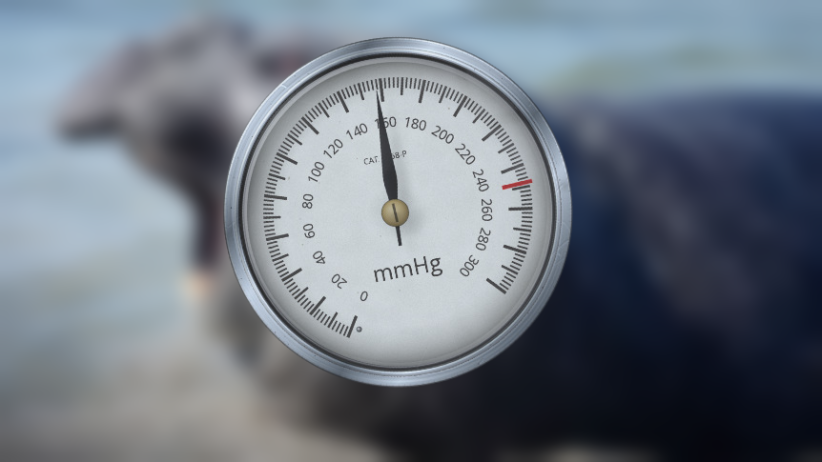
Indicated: 158,mmHg
